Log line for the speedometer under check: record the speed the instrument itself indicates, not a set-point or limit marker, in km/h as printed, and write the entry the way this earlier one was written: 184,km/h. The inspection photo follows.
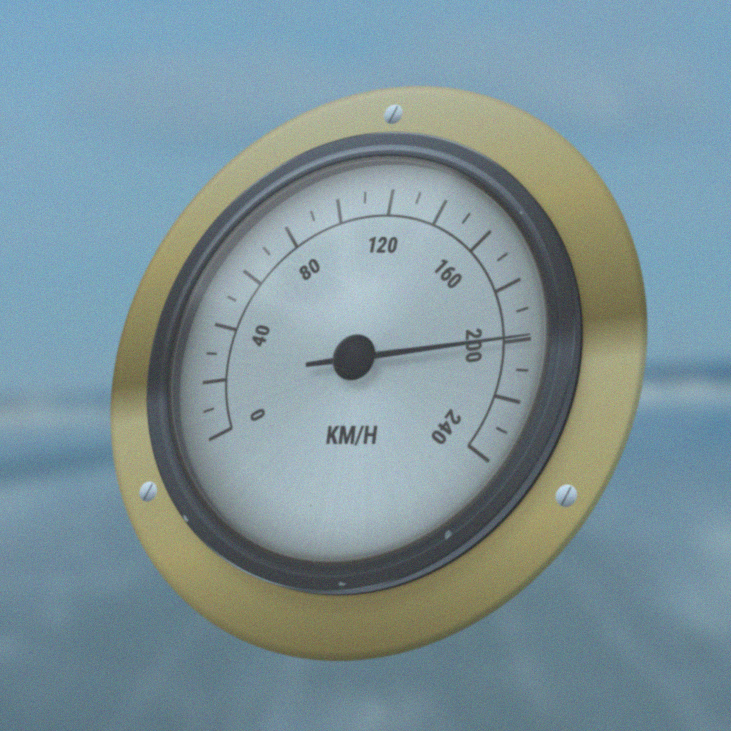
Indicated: 200,km/h
